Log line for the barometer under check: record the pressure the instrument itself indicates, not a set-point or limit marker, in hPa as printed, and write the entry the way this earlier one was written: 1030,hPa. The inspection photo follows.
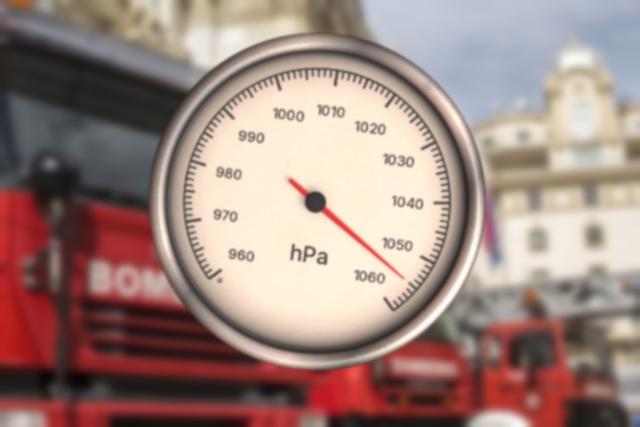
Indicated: 1055,hPa
